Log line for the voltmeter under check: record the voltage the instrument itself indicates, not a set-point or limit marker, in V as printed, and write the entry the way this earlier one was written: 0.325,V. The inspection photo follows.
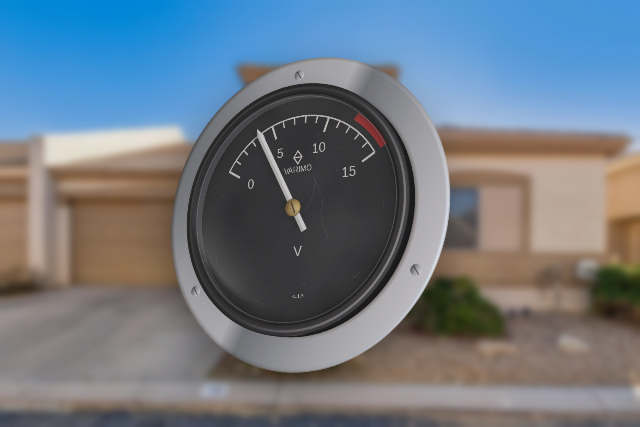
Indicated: 4,V
